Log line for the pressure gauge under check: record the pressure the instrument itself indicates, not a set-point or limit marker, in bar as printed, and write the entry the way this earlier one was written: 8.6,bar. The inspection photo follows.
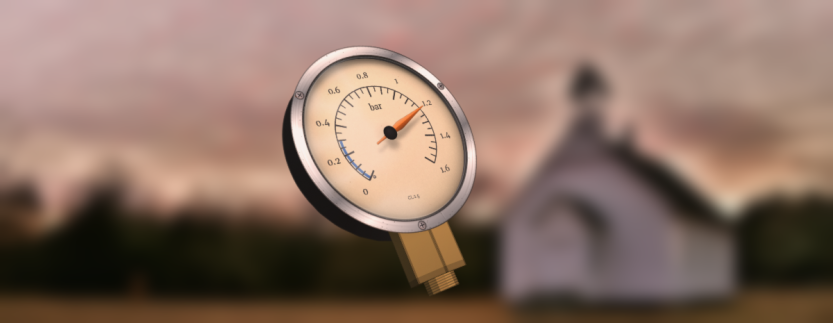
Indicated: 1.2,bar
